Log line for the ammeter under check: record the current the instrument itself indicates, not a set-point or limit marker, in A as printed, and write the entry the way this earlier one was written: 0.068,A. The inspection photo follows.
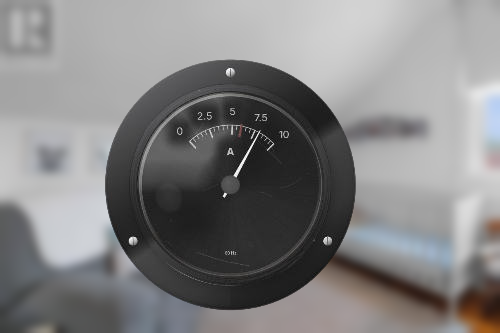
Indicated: 8,A
